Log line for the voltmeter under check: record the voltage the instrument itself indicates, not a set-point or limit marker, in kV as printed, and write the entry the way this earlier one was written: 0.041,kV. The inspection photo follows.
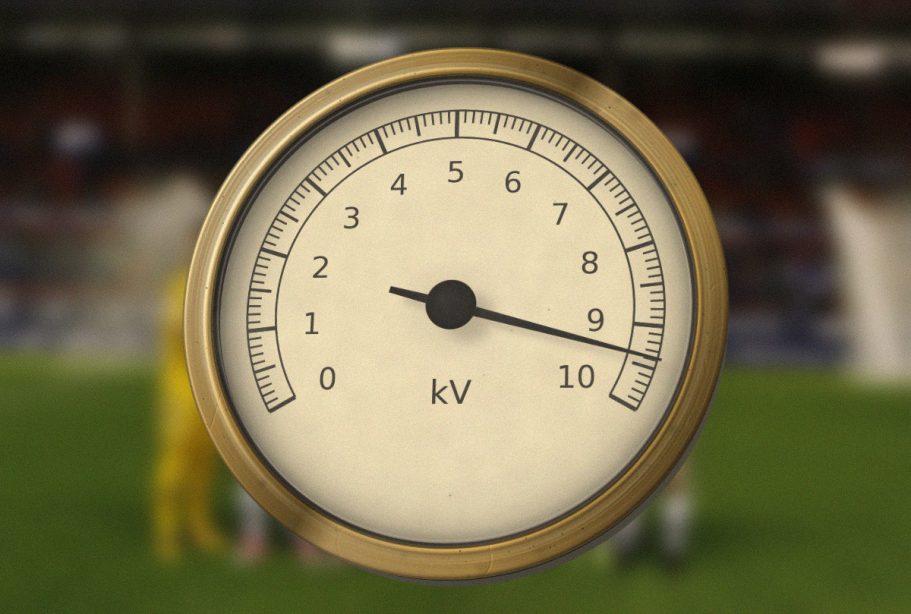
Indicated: 9.4,kV
